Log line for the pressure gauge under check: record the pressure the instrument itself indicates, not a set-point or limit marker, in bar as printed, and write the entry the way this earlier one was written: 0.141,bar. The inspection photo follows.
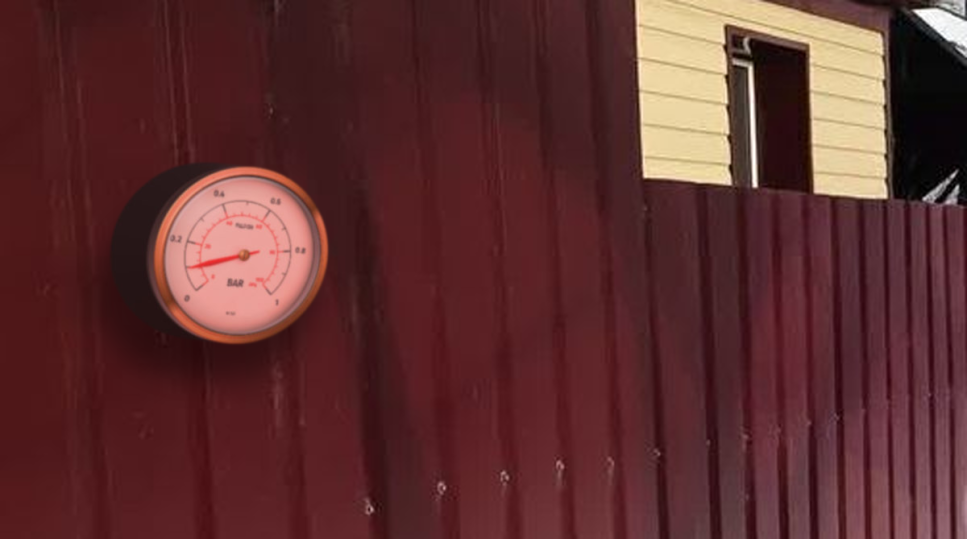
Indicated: 0.1,bar
